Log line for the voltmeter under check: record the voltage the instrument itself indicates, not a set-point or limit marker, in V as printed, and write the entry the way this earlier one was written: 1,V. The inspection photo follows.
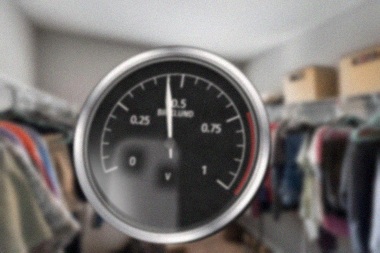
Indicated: 0.45,V
